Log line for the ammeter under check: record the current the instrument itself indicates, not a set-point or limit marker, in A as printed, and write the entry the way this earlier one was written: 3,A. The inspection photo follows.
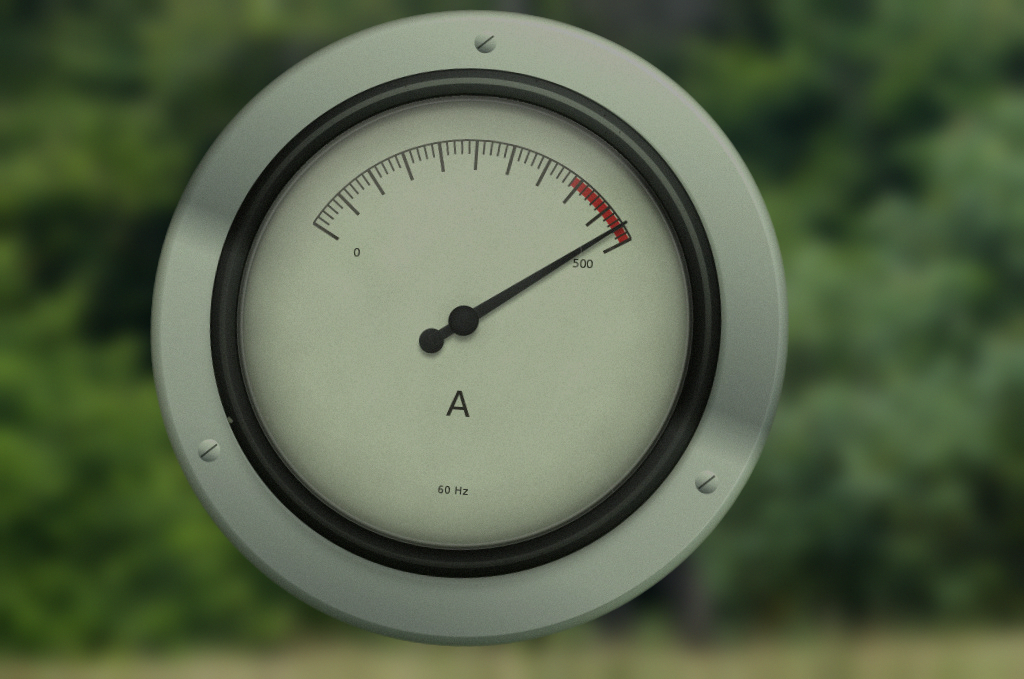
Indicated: 480,A
